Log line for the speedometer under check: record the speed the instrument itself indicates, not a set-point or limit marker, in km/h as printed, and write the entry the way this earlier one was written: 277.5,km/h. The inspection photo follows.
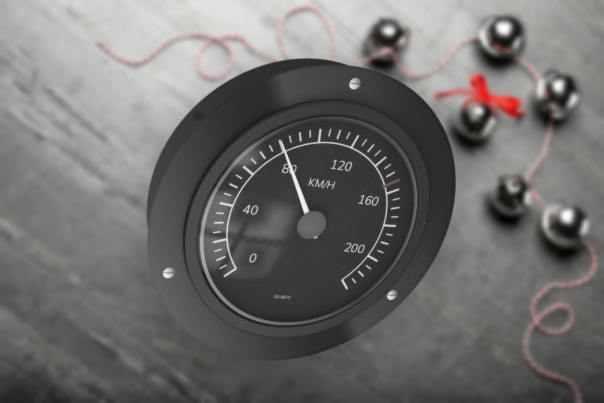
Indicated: 80,km/h
